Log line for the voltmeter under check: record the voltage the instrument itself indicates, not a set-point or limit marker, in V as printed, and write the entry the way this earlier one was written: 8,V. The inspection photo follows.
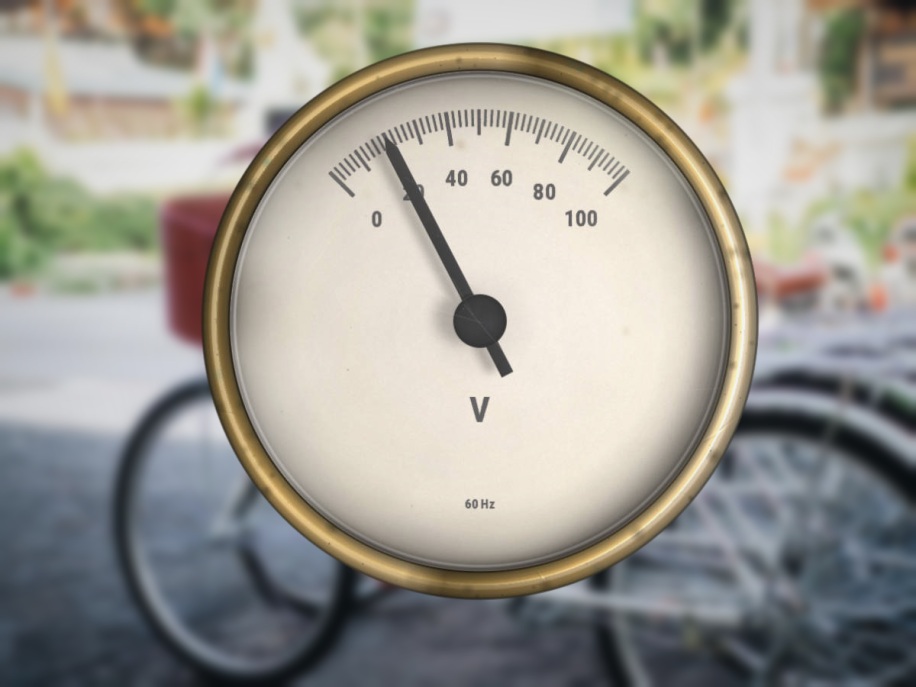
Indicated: 20,V
